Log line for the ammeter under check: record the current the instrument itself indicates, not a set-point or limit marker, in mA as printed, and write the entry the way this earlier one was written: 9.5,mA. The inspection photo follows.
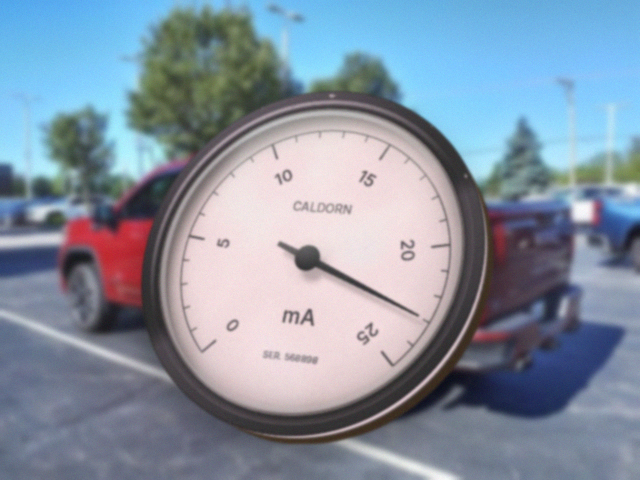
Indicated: 23,mA
